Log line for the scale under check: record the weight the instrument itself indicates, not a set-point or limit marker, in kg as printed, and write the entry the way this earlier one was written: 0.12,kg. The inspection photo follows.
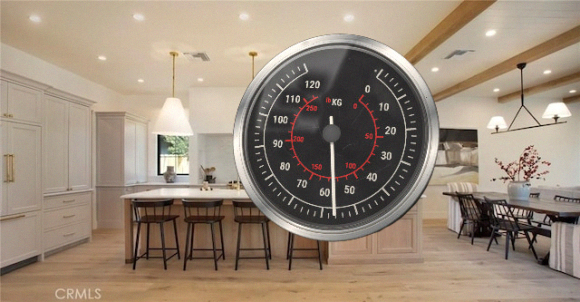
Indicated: 56,kg
